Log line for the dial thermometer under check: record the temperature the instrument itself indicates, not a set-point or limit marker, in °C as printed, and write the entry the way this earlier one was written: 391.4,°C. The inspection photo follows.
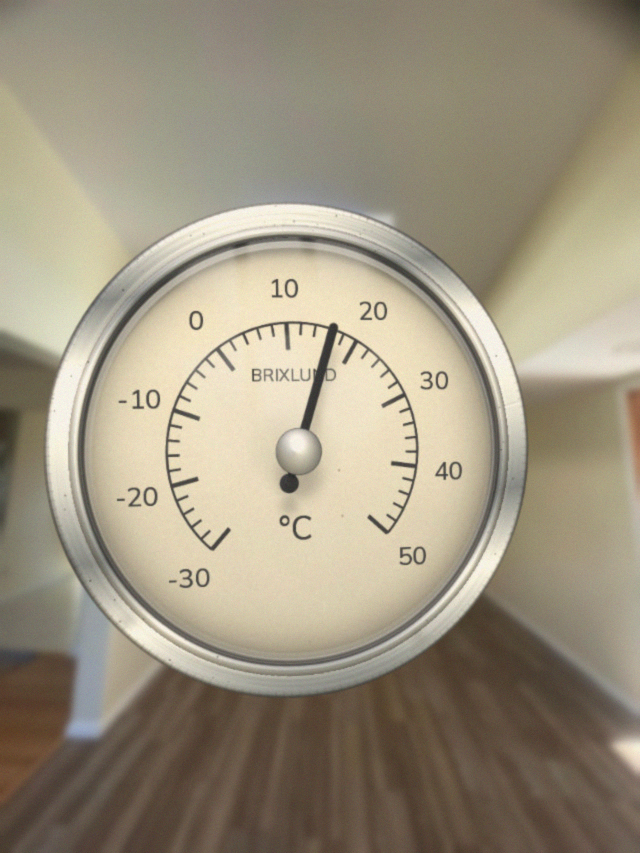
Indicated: 16,°C
